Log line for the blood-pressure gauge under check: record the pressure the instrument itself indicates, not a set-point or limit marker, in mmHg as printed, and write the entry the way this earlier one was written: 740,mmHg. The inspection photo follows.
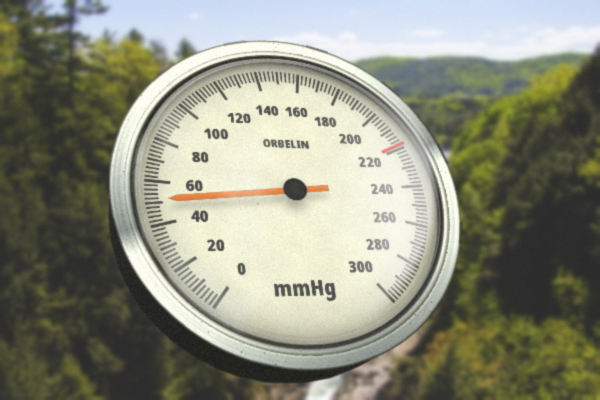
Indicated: 50,mmHg
